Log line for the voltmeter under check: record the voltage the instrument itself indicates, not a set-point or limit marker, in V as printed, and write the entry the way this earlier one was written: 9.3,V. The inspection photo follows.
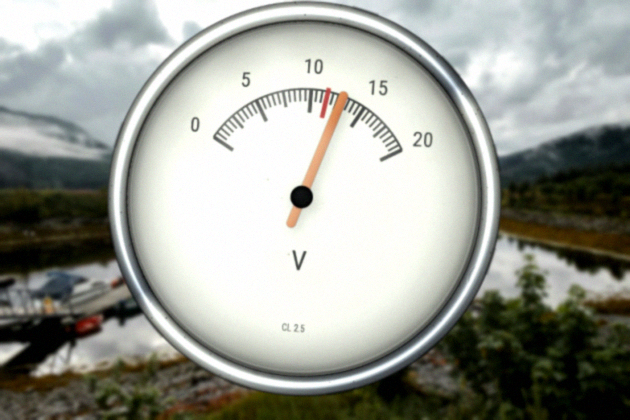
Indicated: 13,V
